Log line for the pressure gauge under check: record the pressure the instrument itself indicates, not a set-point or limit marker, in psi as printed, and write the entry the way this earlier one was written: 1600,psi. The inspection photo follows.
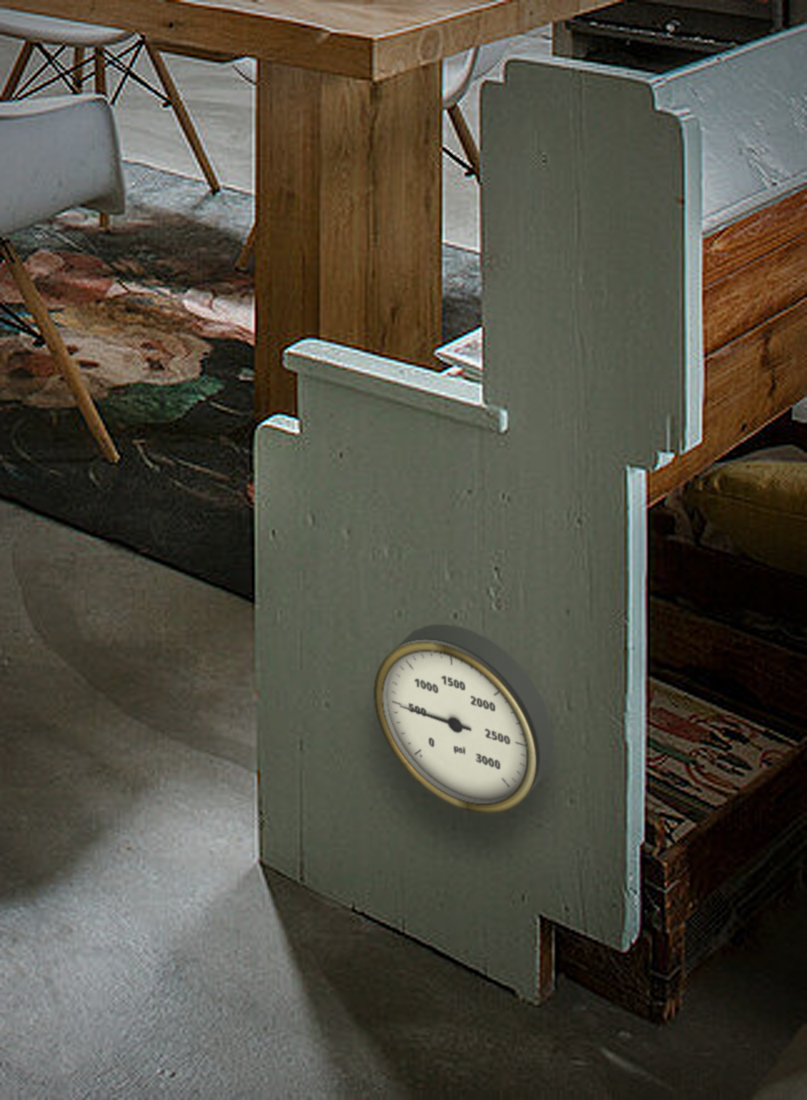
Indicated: 500,psi
